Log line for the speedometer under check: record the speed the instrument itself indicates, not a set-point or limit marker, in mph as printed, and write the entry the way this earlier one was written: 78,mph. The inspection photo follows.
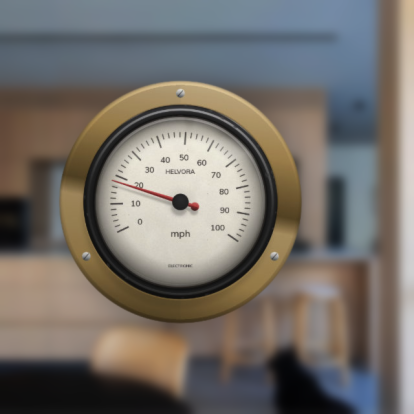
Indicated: 18,mph
